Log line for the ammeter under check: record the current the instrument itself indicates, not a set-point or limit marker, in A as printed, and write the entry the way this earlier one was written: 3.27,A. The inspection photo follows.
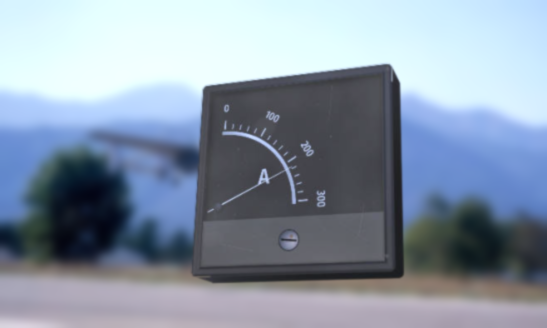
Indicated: 220,A
